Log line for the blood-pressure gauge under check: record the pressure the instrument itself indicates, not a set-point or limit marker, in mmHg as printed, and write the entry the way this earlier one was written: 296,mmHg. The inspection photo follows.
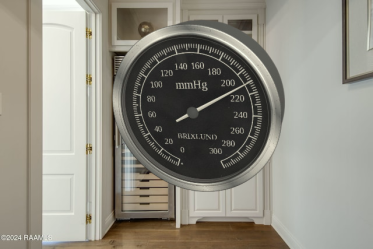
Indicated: 210,mmHg
